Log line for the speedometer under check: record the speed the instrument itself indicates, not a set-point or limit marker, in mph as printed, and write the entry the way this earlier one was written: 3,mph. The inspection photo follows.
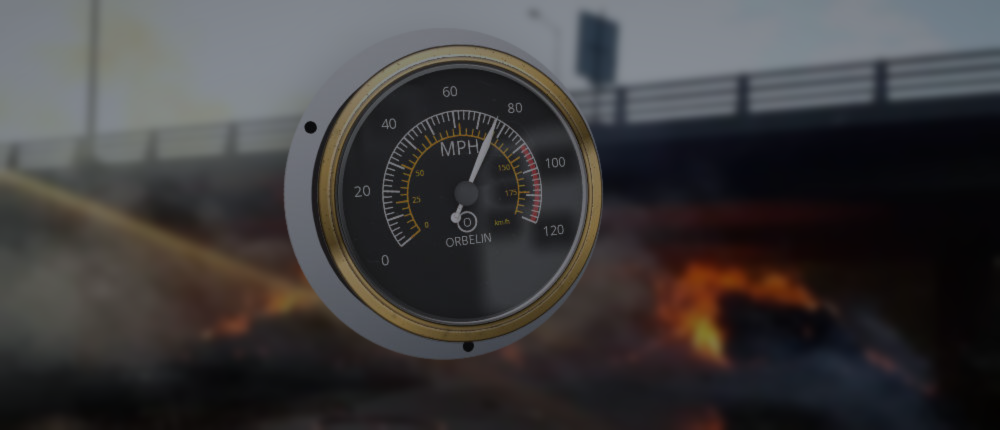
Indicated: 76,mph
